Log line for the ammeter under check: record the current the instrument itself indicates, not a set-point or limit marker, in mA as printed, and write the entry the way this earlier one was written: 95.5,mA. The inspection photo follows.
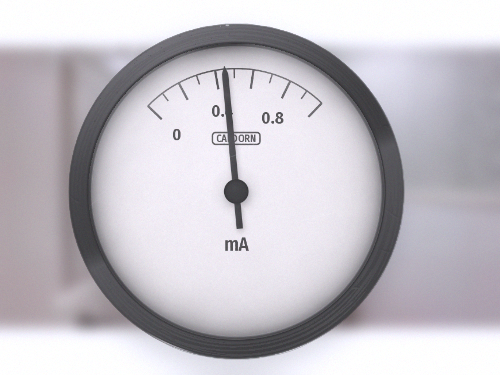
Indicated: 0.45,mA
